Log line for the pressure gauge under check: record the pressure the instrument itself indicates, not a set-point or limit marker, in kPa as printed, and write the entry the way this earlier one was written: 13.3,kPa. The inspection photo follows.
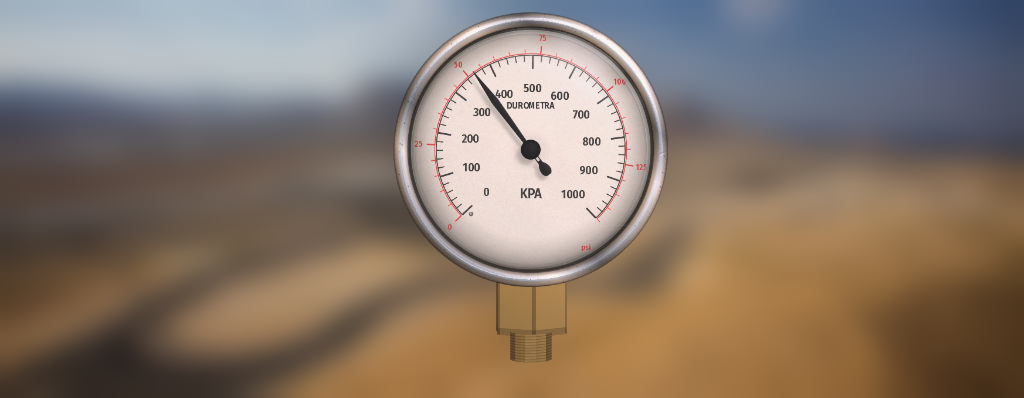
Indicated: 360,kPa
